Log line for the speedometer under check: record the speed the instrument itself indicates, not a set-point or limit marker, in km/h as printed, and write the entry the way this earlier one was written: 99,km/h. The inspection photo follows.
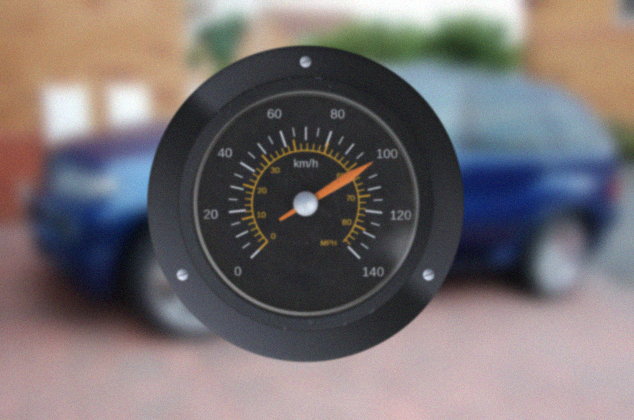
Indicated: 100,km/h
